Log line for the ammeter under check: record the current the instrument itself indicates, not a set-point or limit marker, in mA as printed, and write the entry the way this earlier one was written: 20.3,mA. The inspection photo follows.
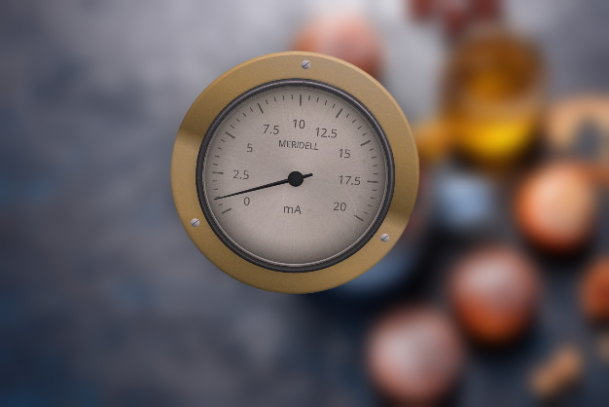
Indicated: 1,mA
